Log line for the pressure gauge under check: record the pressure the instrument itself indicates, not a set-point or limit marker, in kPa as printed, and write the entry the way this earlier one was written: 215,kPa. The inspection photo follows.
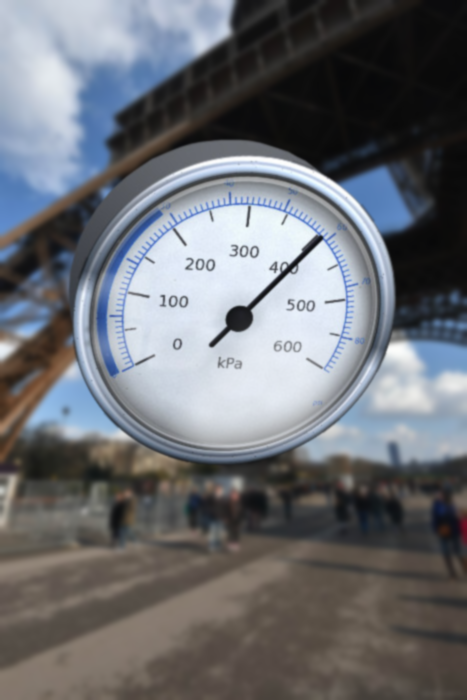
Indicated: 400,kPa
